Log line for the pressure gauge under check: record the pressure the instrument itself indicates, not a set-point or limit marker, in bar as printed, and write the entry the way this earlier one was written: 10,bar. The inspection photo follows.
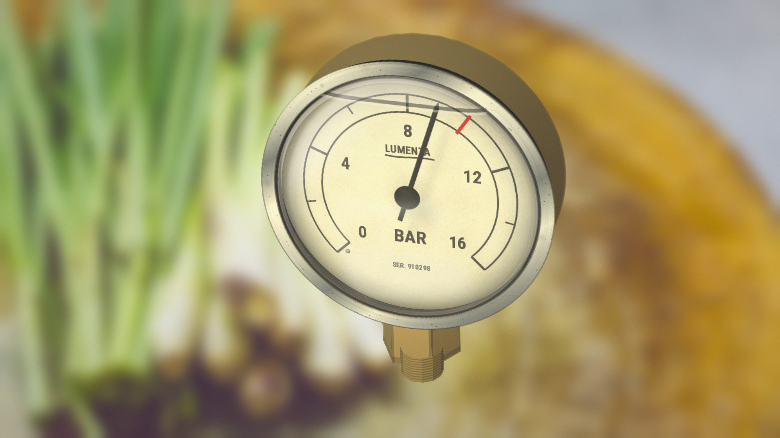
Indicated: 9,bar
